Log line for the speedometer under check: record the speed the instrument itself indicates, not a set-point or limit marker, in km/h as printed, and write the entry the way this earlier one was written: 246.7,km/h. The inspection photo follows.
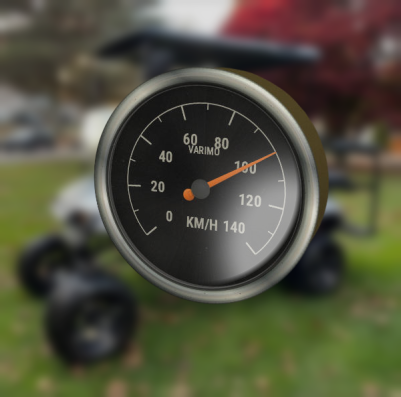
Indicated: 100,km/h
